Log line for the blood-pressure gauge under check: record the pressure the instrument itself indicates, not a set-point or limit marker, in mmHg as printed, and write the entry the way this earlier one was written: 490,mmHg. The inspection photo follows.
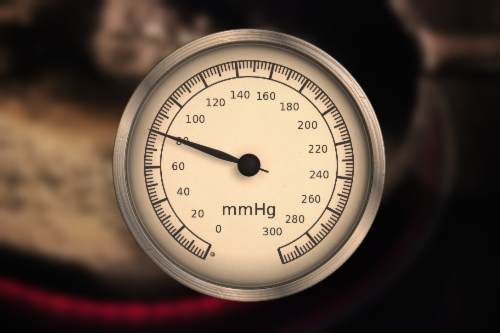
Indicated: 80,mmHg
